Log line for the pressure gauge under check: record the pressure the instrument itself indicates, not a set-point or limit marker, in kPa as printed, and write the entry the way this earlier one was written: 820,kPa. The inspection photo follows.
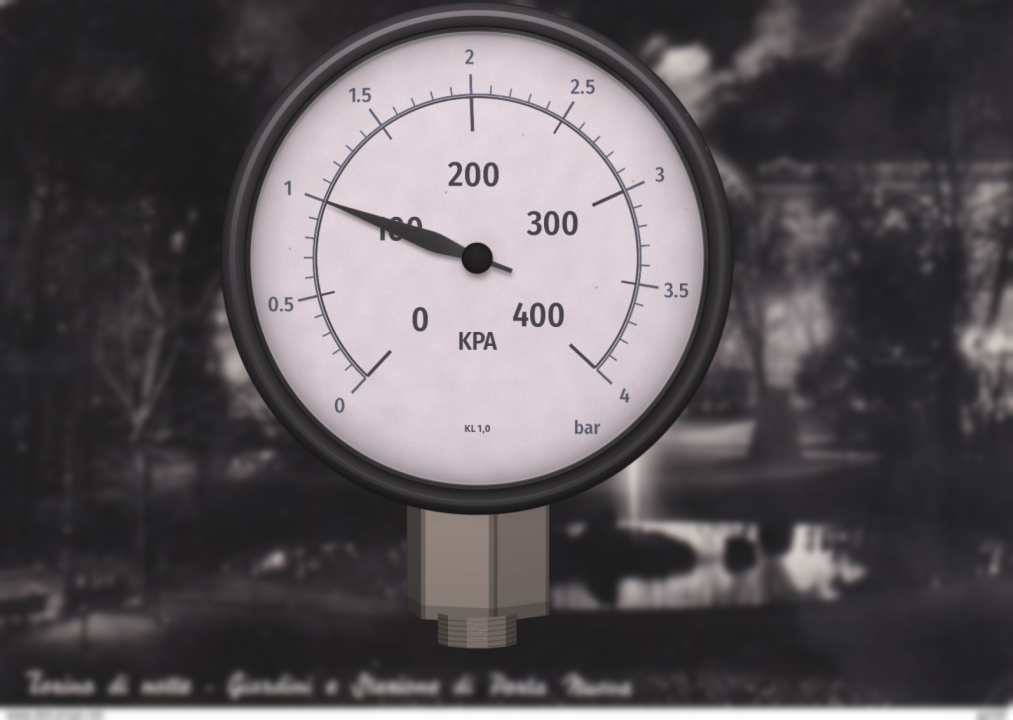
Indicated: 100,kPa
